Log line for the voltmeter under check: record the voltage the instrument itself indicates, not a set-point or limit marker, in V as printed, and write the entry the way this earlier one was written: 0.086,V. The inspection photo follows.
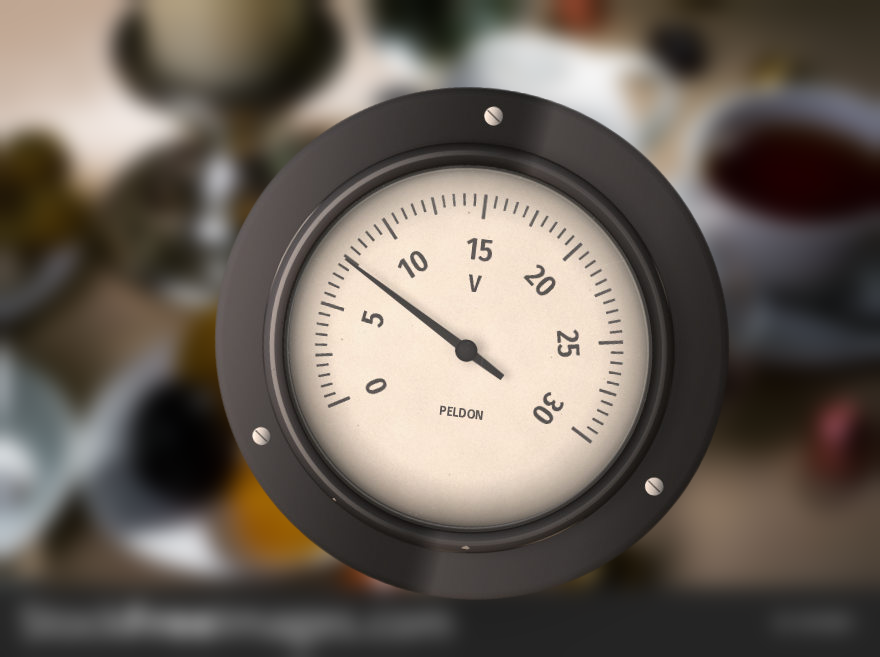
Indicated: 7.5,V
